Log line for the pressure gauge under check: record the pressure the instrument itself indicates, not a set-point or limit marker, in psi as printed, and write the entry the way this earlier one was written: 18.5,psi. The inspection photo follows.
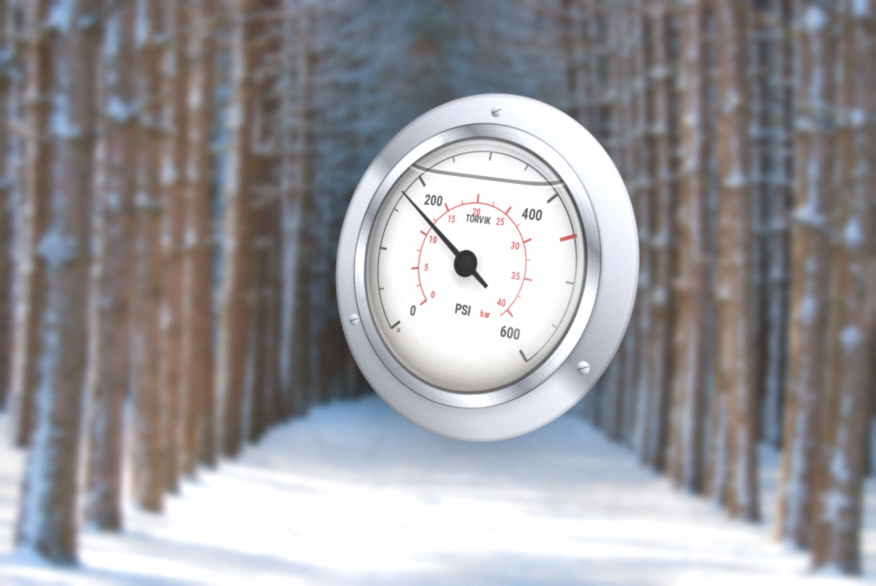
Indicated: 175,psi
